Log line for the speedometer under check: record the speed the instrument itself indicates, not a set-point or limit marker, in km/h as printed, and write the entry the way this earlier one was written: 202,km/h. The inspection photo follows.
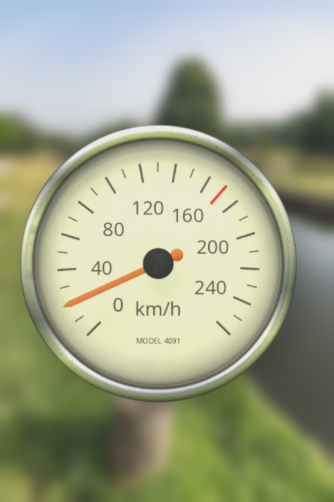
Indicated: 20,km/h
